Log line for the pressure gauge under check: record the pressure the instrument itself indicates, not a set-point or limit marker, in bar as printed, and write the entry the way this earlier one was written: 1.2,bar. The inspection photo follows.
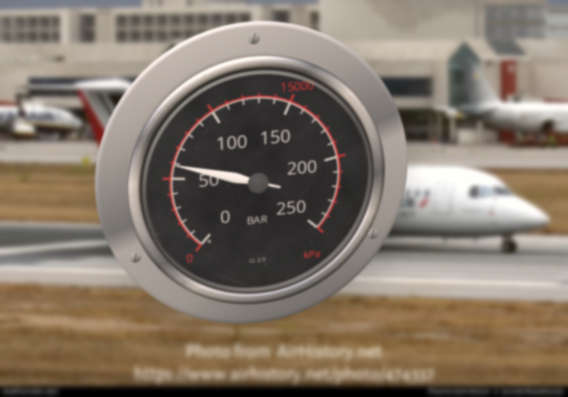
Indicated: 60,bar
